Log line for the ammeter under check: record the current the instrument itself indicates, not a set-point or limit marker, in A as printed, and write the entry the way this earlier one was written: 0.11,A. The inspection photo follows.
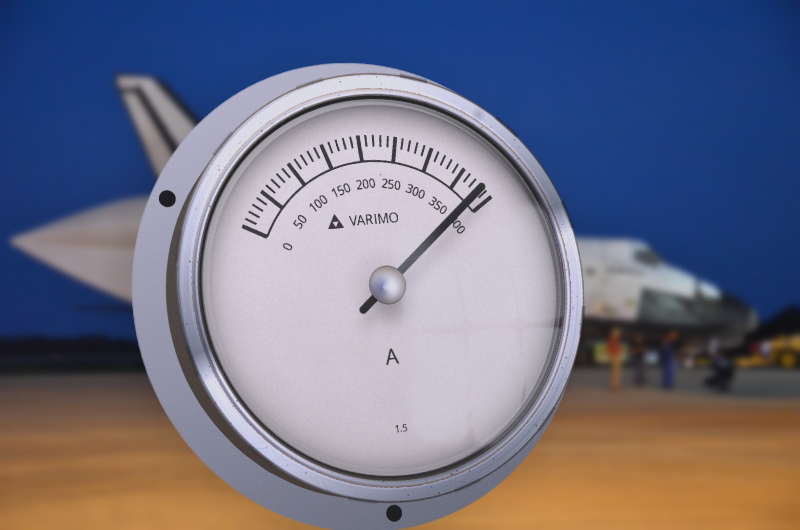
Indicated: 380,A
